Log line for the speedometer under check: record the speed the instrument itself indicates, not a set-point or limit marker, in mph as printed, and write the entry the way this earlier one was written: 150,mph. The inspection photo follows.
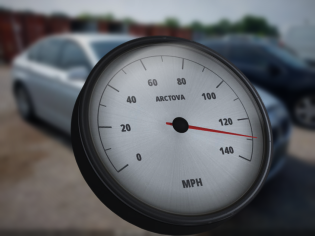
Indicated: 130,mph
